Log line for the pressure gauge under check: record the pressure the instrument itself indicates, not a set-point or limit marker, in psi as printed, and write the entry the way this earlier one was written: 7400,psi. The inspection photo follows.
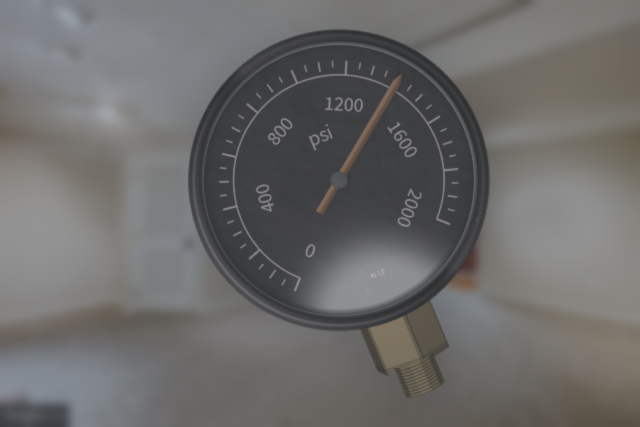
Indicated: 1400,psi
